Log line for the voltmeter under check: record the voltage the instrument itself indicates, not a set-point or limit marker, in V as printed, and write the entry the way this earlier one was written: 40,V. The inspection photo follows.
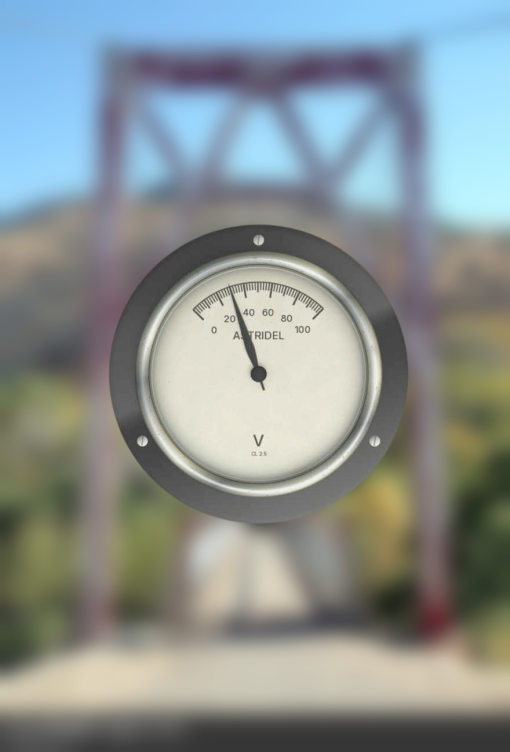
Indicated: 30,V
